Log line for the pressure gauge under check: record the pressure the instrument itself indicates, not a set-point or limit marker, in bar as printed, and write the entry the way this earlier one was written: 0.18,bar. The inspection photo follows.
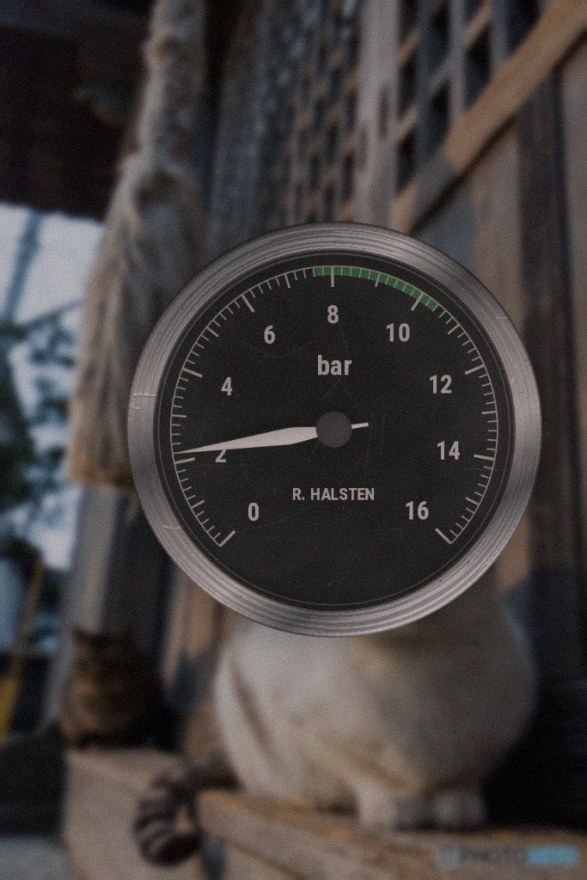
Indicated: 2.2,bar
